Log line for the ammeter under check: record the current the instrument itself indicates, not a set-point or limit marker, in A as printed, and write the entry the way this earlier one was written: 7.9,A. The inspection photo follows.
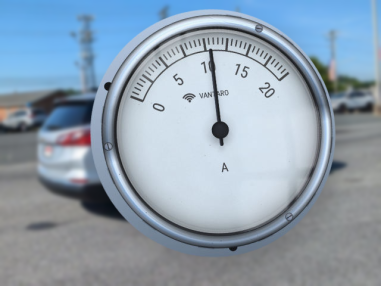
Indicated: 10.5,A
